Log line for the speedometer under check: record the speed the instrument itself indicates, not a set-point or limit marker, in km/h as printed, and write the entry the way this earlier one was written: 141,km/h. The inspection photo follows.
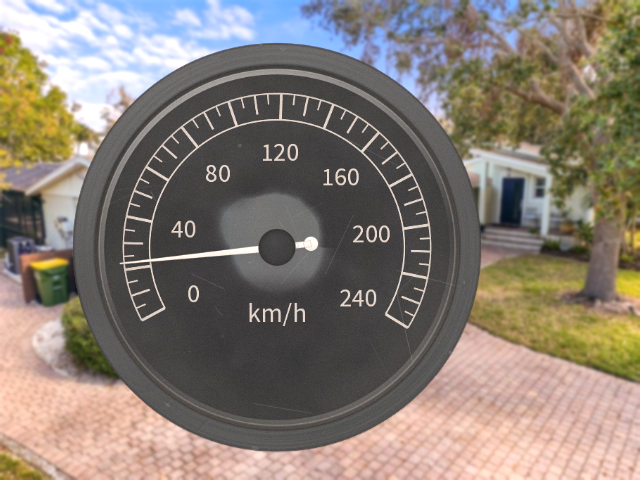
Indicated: 22.5,km/h
